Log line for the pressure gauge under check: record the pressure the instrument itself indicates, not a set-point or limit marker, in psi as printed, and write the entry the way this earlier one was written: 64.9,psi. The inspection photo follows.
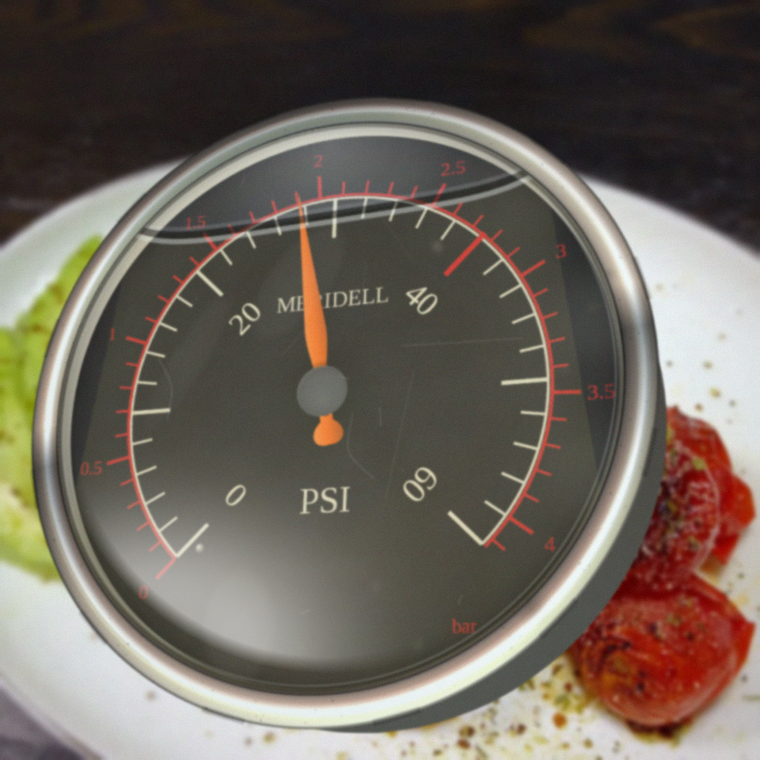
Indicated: 28,psi
